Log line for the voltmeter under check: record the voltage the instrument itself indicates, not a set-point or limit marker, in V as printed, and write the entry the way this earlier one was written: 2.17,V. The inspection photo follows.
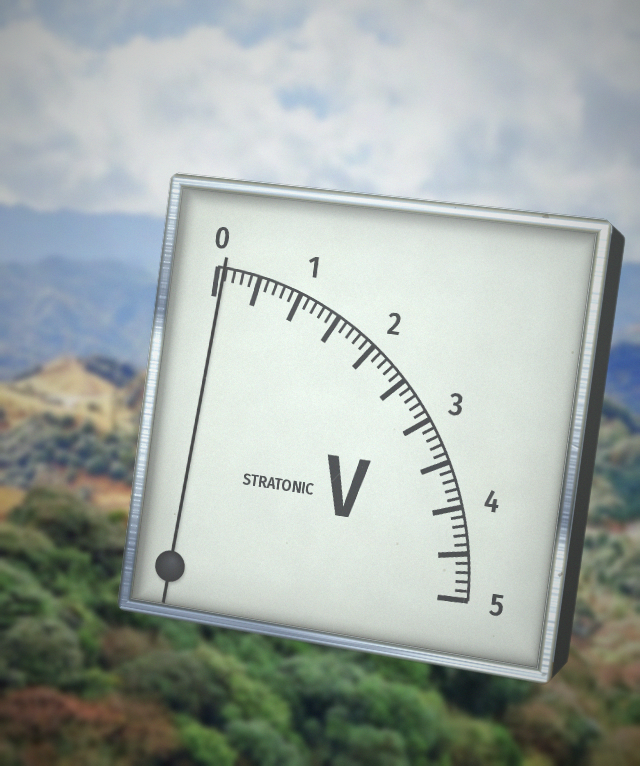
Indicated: 0.1,V
